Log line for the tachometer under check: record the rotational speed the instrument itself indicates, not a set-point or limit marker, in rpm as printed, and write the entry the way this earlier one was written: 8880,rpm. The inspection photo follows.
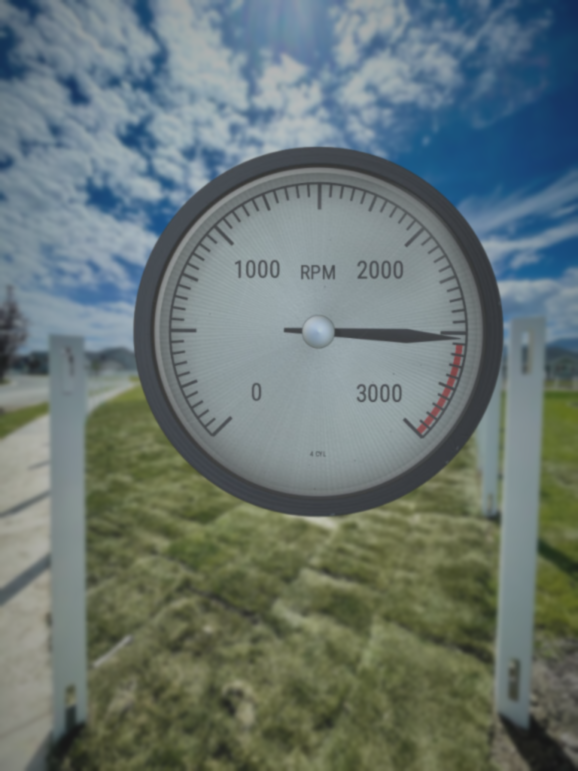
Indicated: 2525,rpm
